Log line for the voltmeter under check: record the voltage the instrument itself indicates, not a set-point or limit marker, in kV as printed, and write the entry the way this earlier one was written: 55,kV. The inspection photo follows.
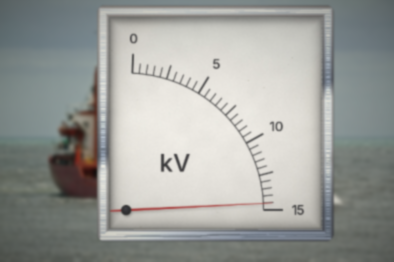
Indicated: 14.5,kV
